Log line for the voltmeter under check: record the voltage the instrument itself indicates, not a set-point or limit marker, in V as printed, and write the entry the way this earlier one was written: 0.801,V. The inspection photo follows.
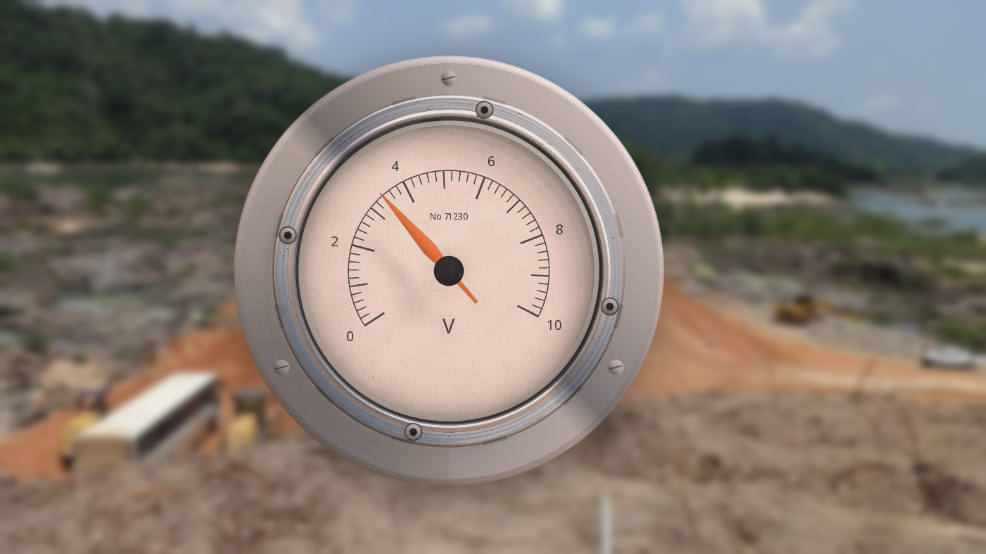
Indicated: 3.4,V
